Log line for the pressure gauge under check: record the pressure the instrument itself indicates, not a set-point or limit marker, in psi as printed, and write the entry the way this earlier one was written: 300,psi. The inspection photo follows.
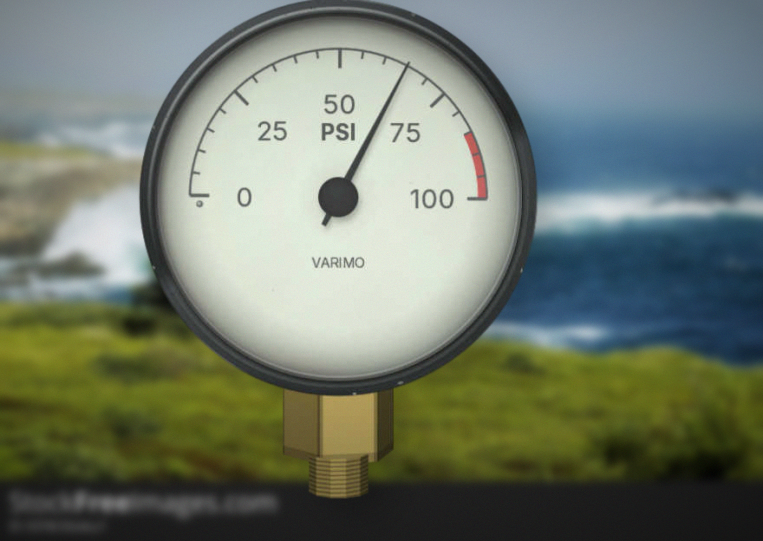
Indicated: 65,psi
